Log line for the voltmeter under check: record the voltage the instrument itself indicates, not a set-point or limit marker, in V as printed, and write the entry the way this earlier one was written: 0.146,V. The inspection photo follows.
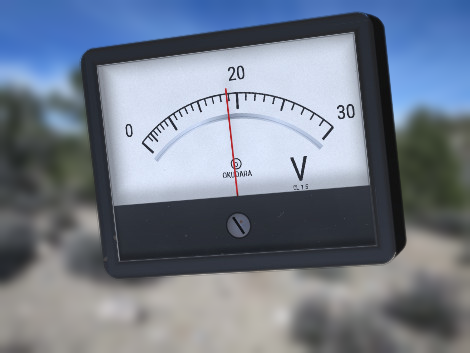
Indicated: 19,V
